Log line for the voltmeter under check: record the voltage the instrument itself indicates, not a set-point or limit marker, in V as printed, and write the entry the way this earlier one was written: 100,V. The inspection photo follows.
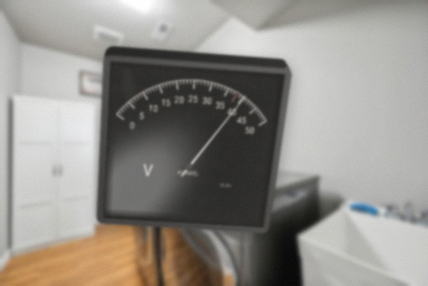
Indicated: 40,V
